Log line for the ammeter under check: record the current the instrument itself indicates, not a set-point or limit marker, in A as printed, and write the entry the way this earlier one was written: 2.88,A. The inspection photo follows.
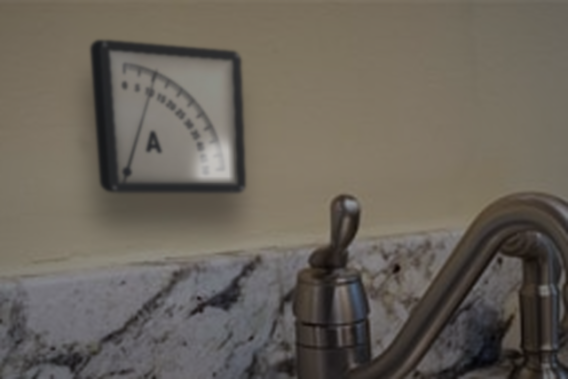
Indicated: 10,A
